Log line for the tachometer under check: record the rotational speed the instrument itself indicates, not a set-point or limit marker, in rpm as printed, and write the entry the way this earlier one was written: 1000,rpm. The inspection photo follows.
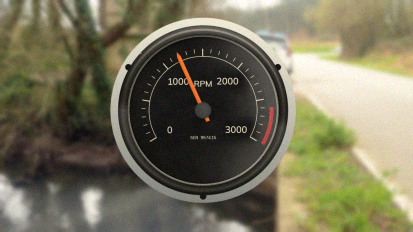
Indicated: 1200,rpm
